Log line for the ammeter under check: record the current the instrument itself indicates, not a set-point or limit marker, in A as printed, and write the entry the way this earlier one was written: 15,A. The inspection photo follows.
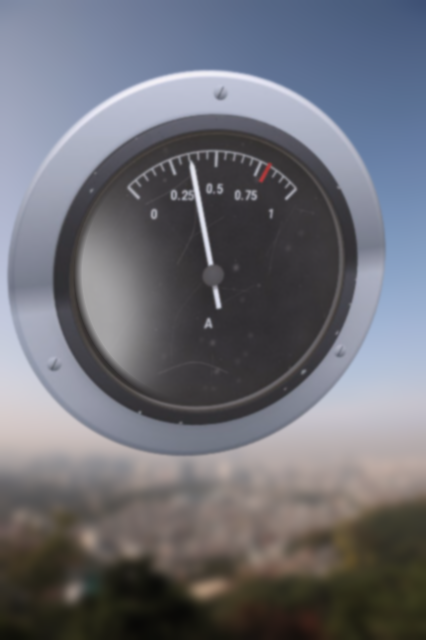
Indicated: 0.35,A
